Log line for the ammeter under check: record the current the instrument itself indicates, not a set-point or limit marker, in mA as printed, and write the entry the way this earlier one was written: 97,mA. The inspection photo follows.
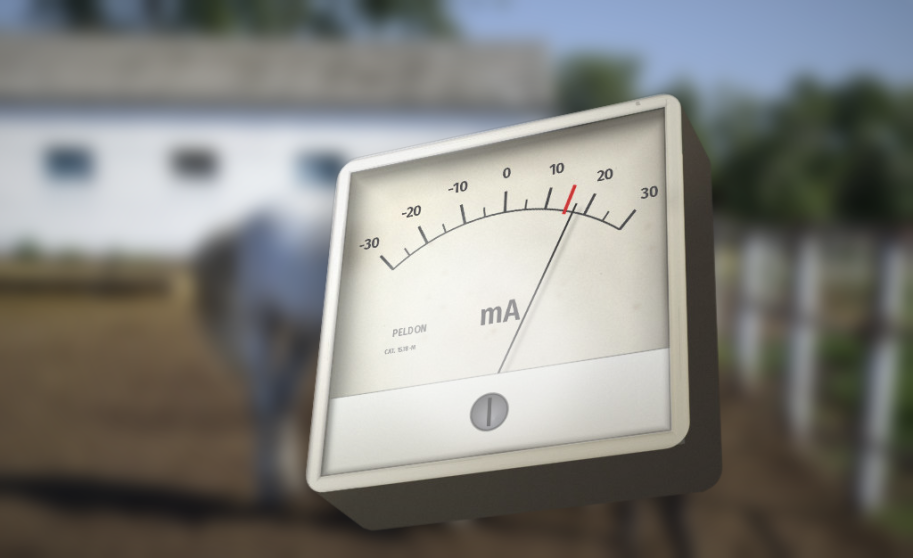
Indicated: 17.5,mA
